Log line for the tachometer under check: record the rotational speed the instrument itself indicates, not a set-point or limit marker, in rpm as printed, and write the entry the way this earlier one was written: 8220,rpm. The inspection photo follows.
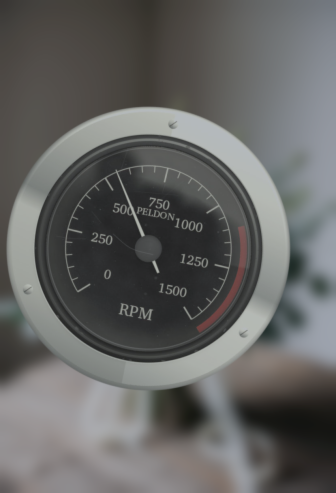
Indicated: 550,rpm
